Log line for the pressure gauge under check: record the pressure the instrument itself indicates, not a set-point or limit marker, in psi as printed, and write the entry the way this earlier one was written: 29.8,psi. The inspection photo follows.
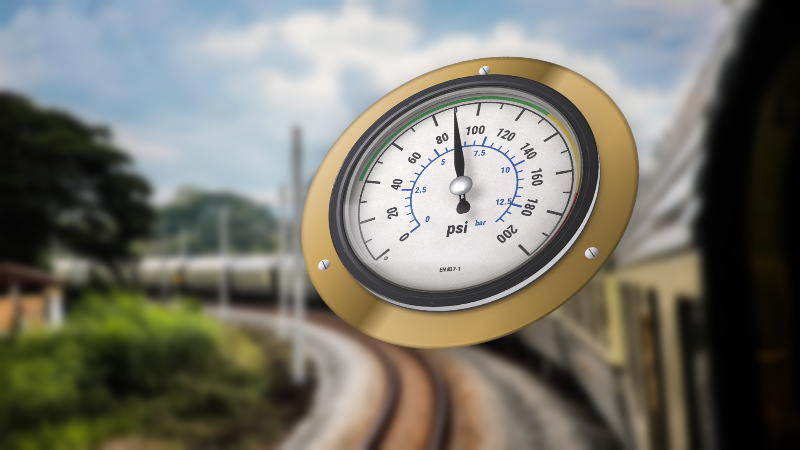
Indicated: 90,psi
